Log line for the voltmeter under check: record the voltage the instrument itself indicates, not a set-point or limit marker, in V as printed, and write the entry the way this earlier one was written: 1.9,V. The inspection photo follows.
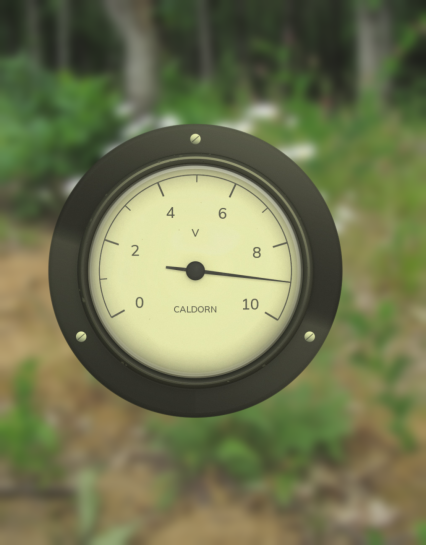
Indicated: 9,V
